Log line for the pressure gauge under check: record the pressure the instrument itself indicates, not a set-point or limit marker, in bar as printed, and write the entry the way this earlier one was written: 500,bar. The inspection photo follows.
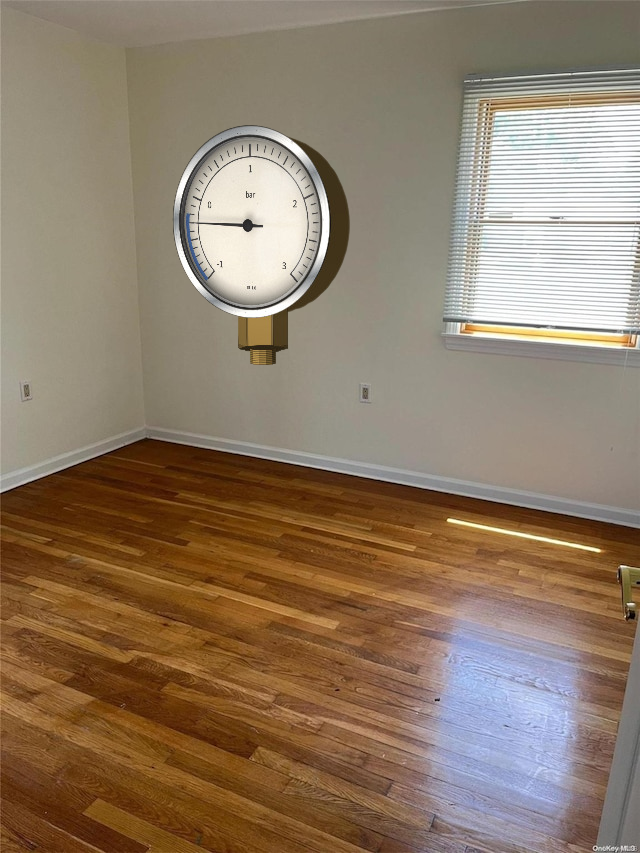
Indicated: -0.3,bar
